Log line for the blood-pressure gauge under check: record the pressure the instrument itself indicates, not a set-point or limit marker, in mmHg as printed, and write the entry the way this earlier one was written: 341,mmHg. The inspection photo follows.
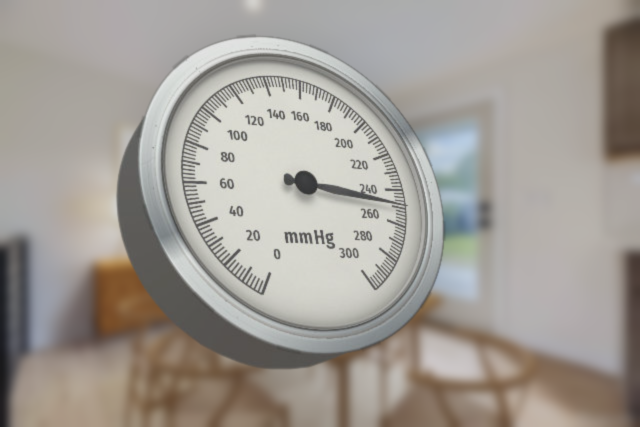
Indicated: 250,mmHg
